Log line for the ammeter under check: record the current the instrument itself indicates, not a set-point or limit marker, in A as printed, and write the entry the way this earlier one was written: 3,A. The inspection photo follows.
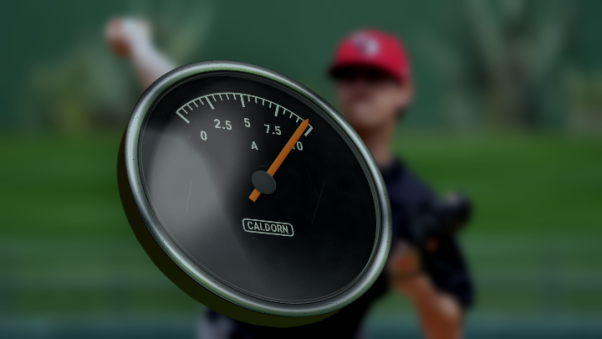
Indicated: 9.5,A
